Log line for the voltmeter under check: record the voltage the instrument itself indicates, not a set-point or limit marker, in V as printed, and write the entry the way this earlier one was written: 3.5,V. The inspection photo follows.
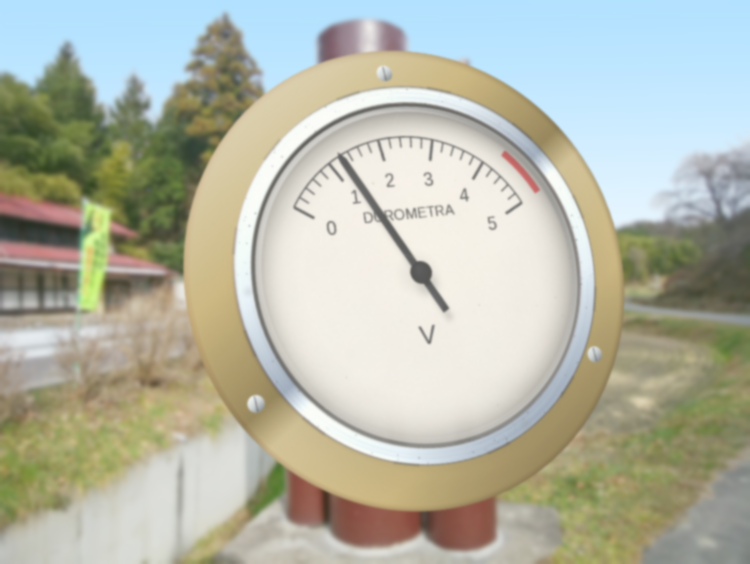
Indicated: 1.2,V
